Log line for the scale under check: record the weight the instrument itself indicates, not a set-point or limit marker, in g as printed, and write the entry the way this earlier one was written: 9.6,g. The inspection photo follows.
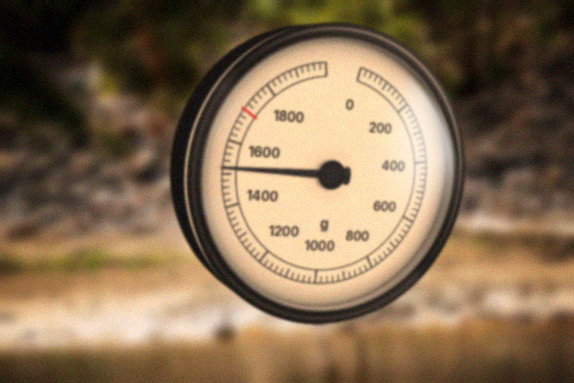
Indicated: 1520,g
